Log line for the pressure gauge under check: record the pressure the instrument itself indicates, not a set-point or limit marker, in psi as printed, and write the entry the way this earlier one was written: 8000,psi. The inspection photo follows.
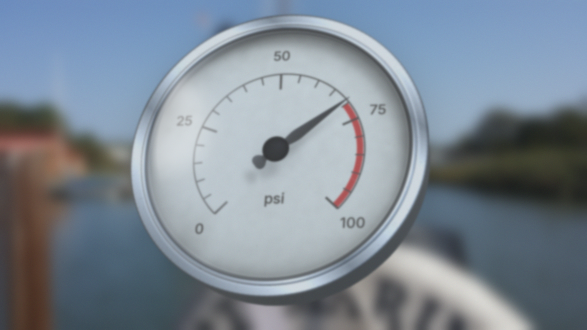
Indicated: 70,psi
